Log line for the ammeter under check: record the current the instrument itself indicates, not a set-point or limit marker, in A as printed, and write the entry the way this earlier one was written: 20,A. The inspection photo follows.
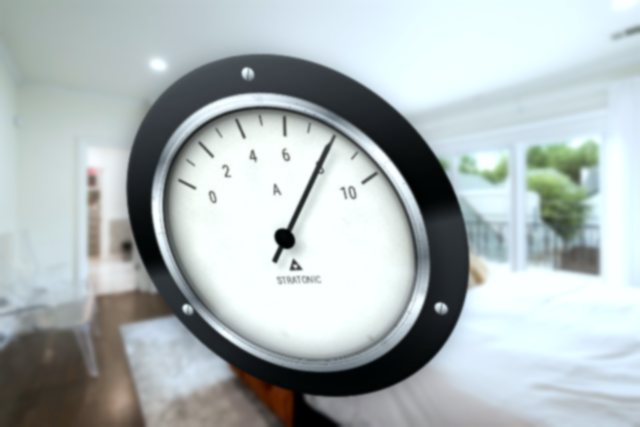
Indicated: 8,A
